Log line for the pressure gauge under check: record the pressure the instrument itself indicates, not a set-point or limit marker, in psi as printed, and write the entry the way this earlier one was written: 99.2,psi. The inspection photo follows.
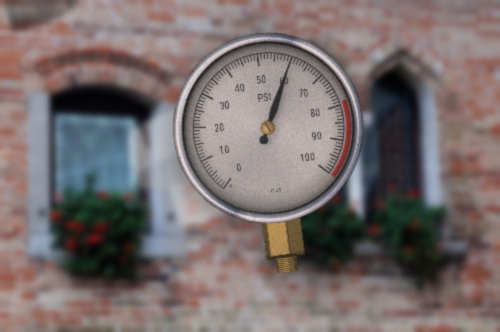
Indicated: 60,psi
